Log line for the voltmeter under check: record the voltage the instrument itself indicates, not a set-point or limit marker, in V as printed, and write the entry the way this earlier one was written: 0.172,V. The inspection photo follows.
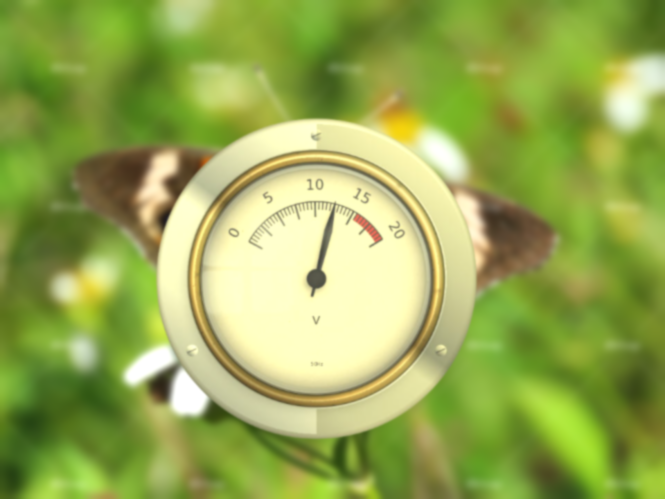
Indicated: 12.5,V
